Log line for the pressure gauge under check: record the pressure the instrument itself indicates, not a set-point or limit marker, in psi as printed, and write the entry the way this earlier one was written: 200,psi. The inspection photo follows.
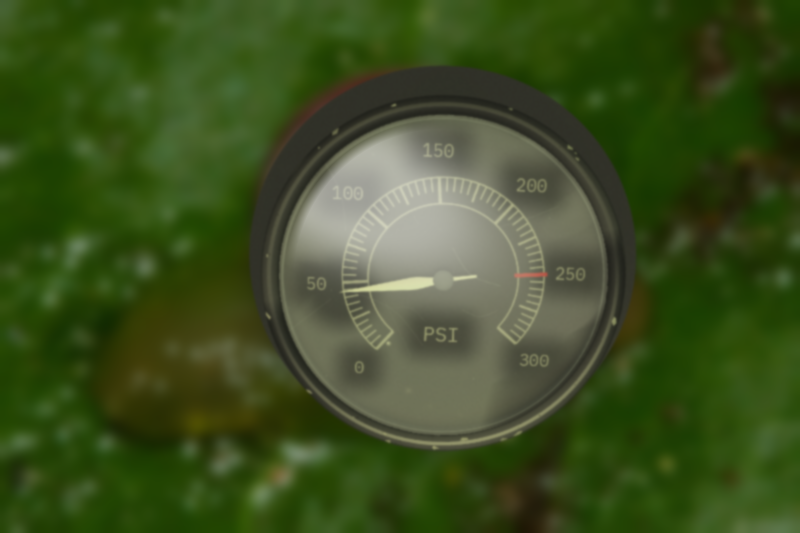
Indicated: 45,psi
